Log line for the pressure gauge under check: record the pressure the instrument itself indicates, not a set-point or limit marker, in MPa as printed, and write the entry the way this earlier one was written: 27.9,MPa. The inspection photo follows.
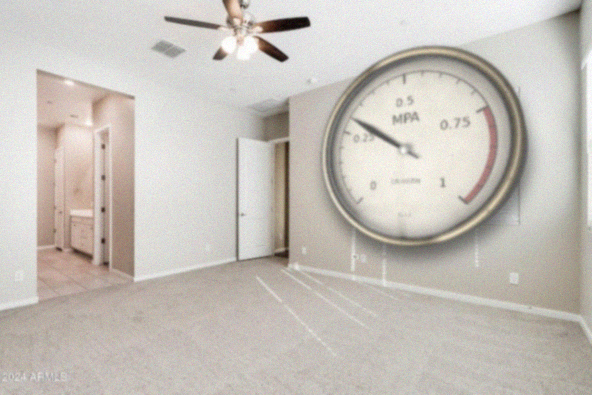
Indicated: 0.3,MPa
